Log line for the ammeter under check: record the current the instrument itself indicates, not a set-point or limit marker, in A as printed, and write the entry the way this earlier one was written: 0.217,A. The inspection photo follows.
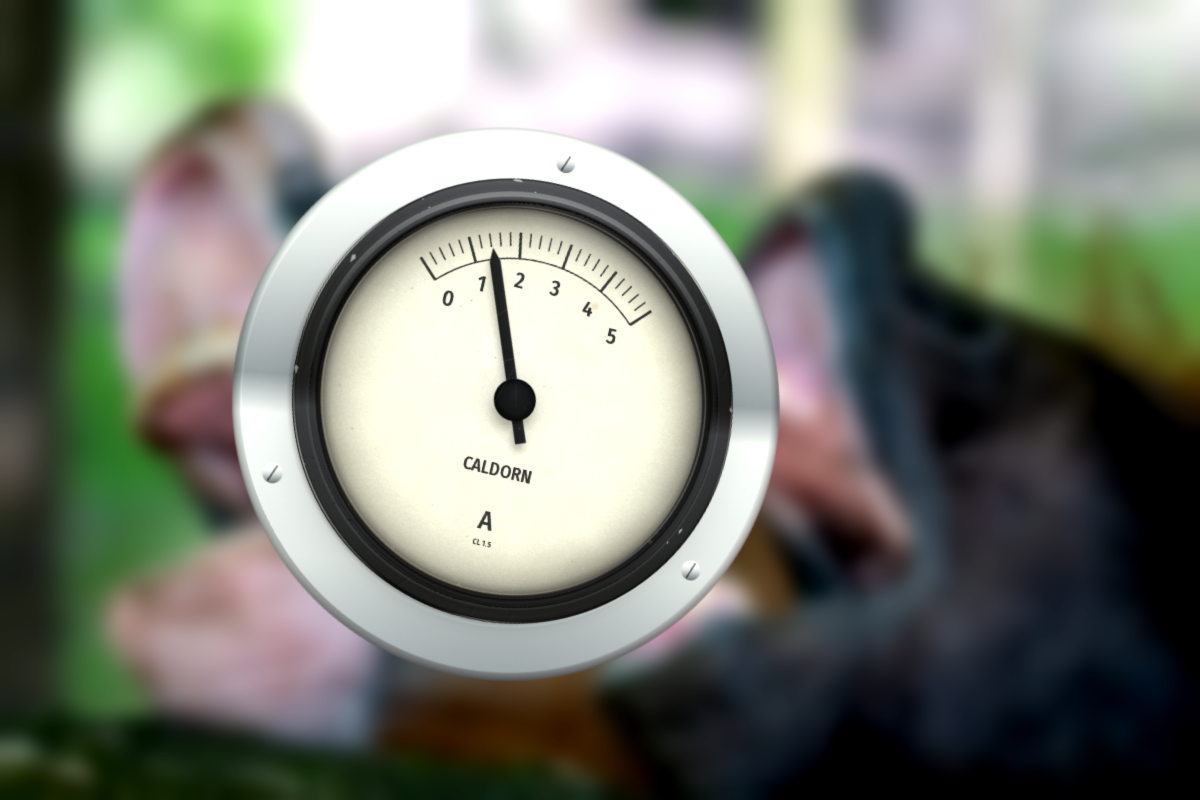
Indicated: 1.4,A
